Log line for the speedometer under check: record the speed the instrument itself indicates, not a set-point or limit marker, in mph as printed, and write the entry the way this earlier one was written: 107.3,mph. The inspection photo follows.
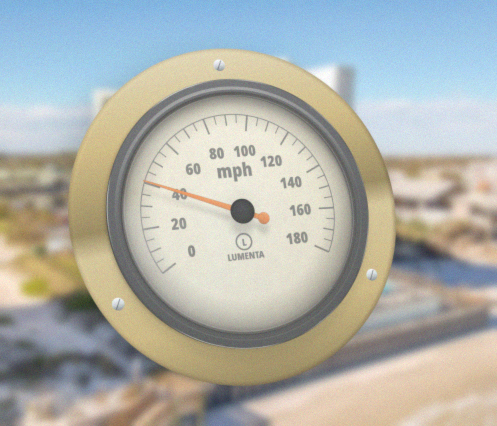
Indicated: 40,mph
